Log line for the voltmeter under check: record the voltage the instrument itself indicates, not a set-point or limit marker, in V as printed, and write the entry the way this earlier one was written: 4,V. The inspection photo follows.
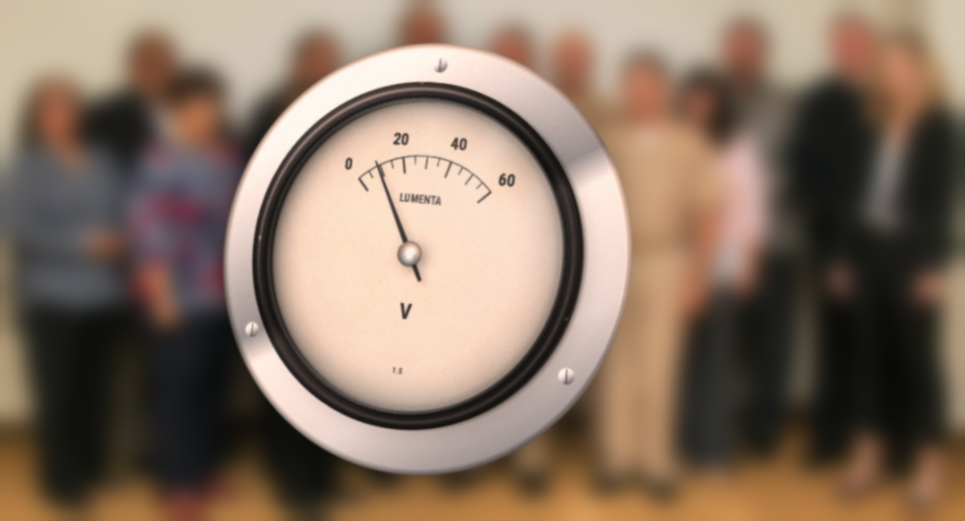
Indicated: 10,V
